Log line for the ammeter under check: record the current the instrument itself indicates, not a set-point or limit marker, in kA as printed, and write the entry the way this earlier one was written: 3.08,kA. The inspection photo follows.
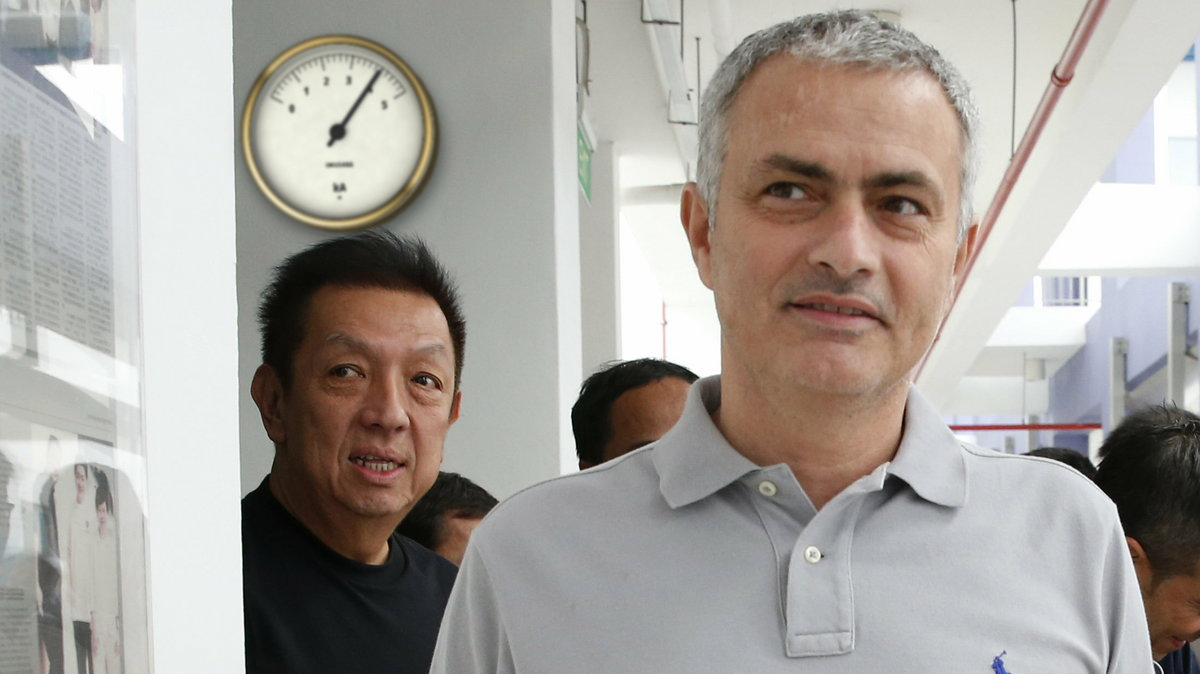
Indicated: 4,kA
